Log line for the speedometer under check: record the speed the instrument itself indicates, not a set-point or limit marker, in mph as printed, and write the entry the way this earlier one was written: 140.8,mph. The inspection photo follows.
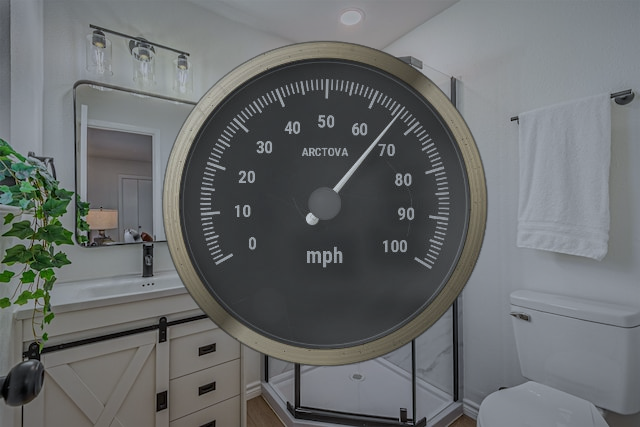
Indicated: 66,mph
